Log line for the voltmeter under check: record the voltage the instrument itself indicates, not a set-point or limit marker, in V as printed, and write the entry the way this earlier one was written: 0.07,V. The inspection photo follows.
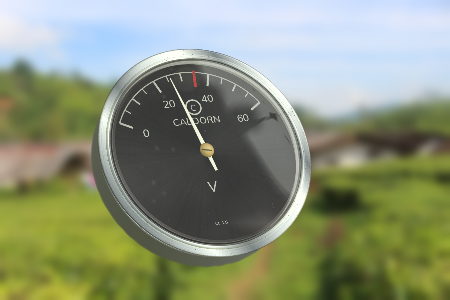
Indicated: 25,V
